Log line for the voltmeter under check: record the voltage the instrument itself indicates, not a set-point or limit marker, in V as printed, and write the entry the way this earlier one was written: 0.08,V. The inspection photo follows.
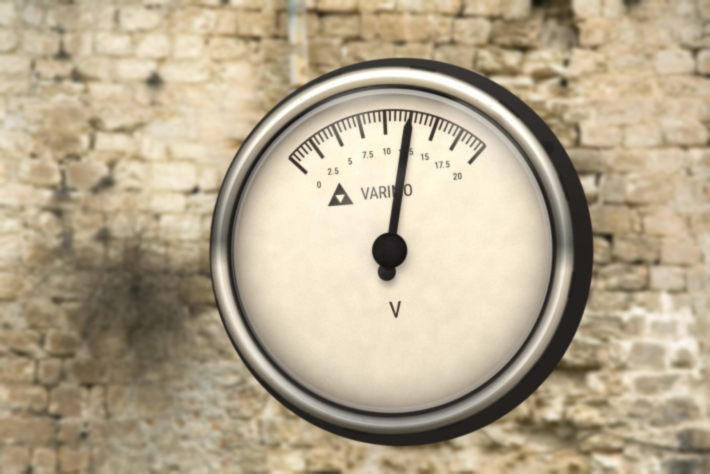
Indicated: 12.5,V
